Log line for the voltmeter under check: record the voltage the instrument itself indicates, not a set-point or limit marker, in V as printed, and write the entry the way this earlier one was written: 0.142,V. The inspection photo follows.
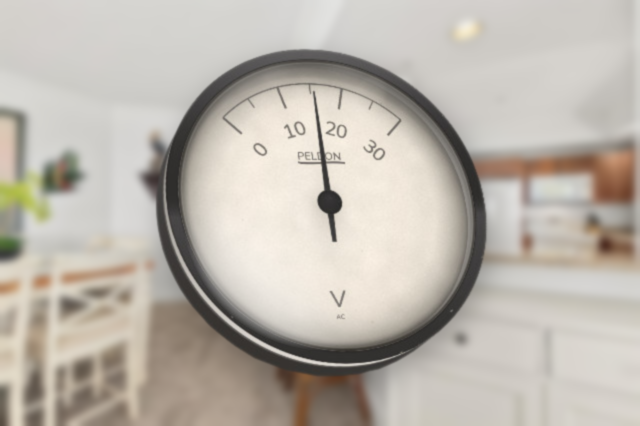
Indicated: 15,V
